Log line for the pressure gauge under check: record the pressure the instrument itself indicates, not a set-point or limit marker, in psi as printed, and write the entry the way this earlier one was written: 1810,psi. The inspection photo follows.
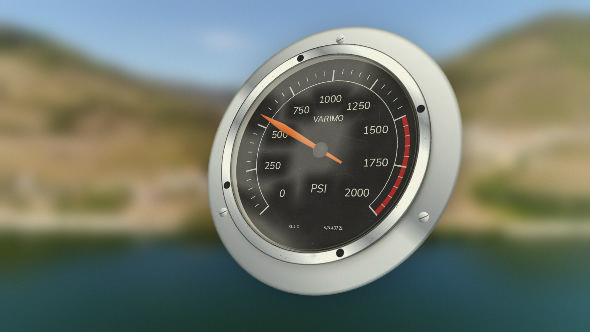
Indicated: 550,psi
